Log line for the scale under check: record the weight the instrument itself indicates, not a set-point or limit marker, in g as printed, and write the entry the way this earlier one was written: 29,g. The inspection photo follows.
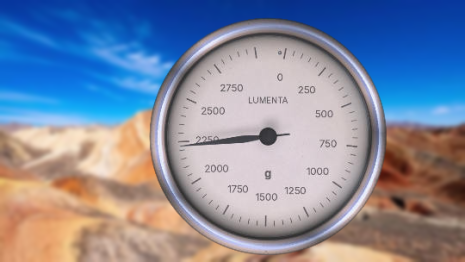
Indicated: 2225,g
